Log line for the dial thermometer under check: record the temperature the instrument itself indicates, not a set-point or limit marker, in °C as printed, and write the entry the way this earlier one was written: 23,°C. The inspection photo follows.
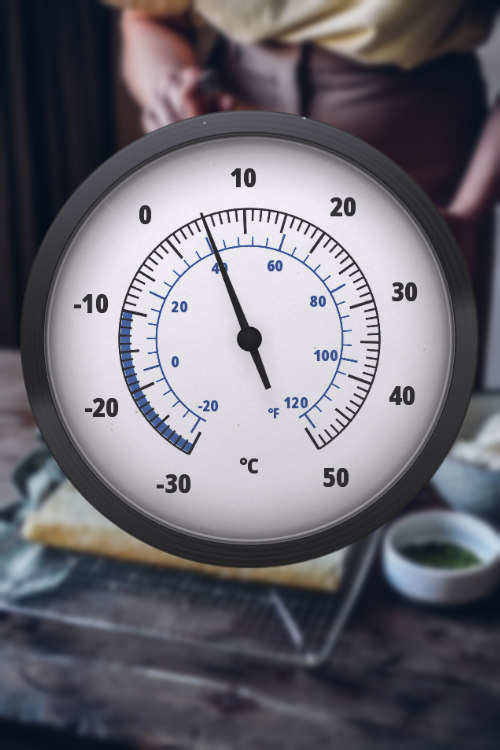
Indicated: 5,°C
